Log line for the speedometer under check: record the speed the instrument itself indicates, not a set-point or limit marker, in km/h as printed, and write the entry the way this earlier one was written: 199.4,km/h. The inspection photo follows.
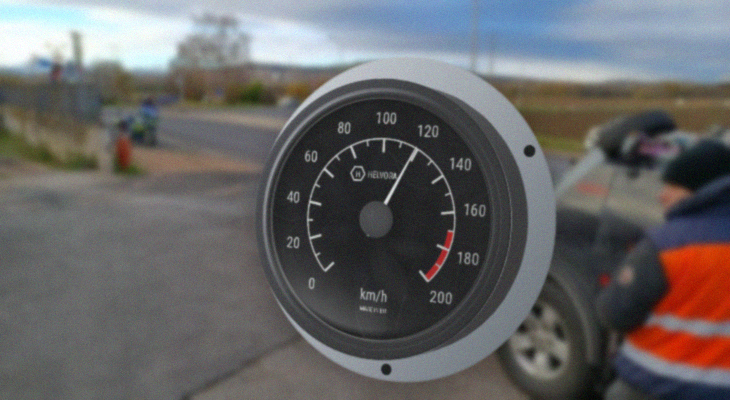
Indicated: 120,km/h
